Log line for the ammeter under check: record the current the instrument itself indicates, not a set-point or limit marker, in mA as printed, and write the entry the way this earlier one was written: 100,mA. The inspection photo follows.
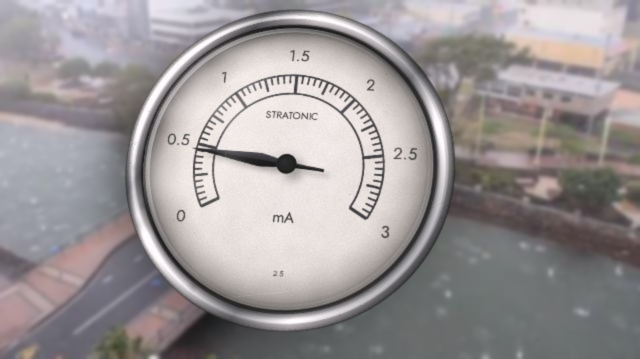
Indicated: 0.45,mA
